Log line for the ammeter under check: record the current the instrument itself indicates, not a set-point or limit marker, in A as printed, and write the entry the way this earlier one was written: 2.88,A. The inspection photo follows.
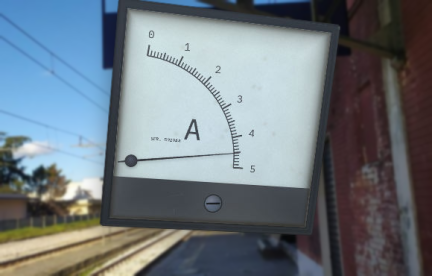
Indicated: 4.5,A
